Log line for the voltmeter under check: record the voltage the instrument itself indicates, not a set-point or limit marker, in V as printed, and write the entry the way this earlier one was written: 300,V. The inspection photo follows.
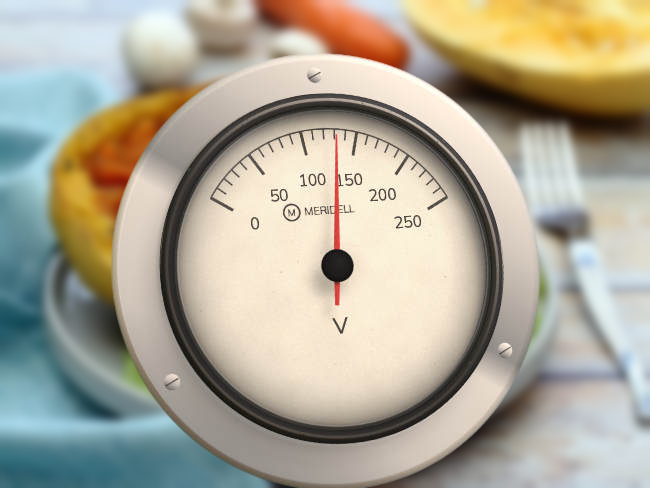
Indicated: 130,V
